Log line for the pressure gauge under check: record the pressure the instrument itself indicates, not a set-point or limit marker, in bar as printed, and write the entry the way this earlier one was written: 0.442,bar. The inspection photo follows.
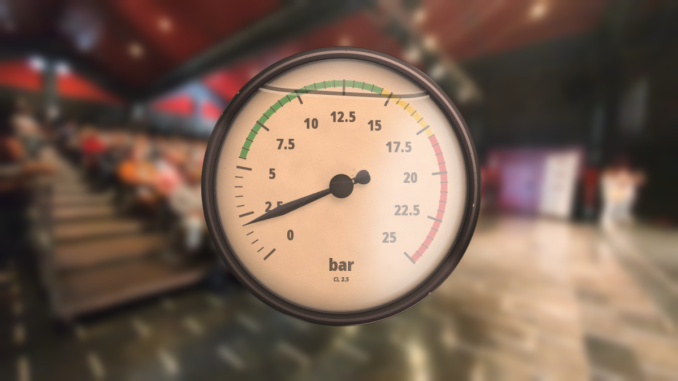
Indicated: 2,bar
